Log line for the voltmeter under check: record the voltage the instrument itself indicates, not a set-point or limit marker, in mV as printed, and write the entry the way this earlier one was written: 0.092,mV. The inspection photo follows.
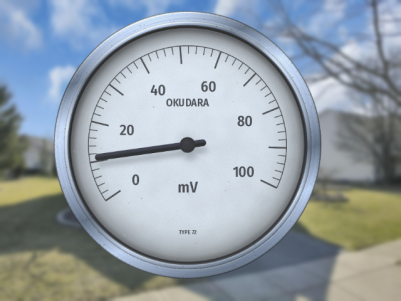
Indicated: 11,mV
